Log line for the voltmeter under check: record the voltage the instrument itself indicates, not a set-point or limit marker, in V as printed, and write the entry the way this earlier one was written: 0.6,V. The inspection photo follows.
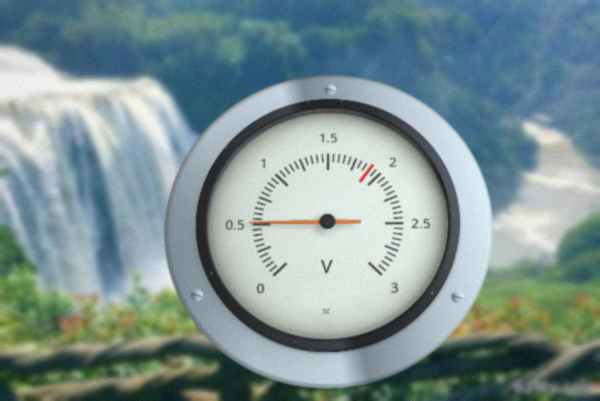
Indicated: 0.5,V
